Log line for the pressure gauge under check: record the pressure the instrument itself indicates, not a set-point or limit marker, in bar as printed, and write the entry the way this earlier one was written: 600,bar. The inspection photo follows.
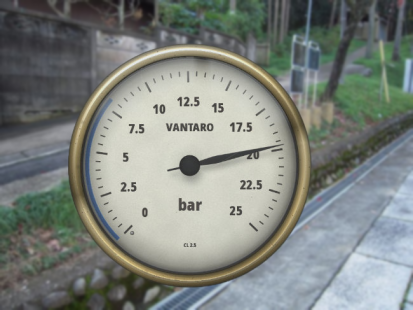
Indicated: 19.75,bar
